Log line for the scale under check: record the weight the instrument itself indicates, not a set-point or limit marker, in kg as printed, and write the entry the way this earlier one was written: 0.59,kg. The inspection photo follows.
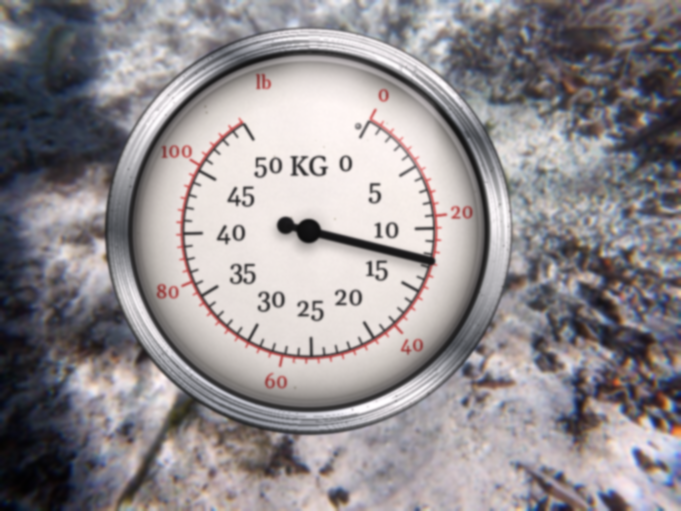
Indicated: 12.5,kg
